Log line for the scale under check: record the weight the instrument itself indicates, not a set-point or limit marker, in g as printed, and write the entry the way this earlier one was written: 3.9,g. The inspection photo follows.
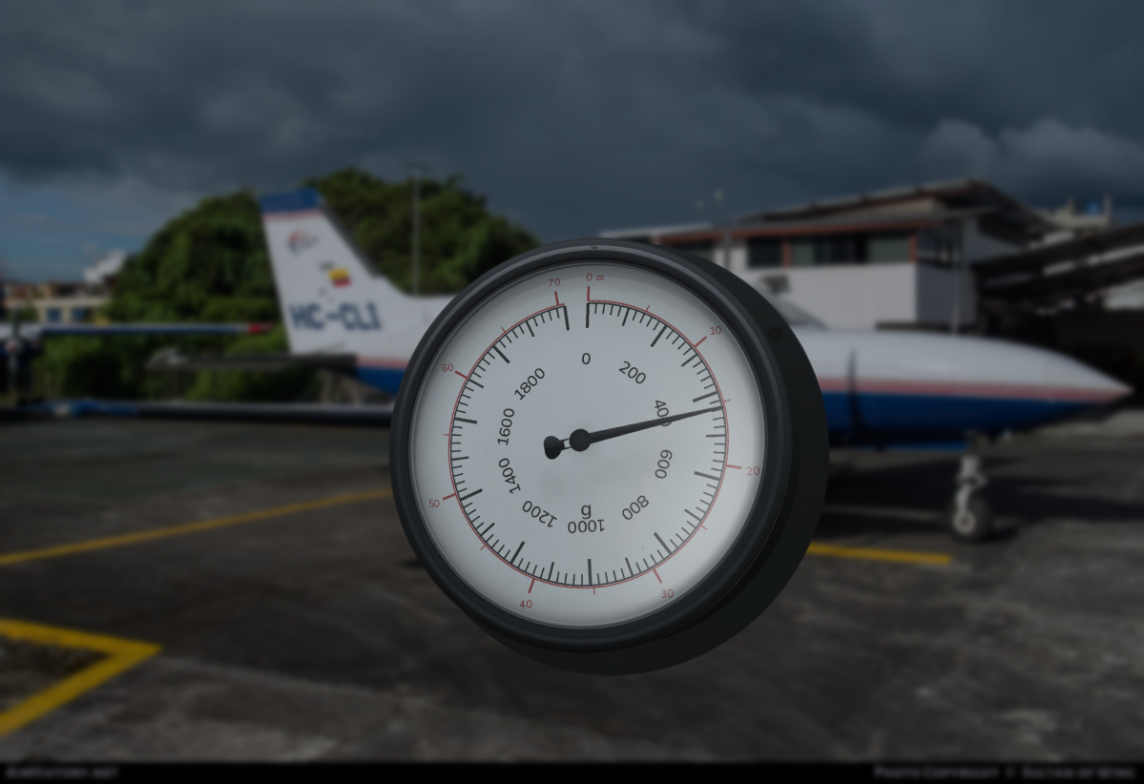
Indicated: 440,g
